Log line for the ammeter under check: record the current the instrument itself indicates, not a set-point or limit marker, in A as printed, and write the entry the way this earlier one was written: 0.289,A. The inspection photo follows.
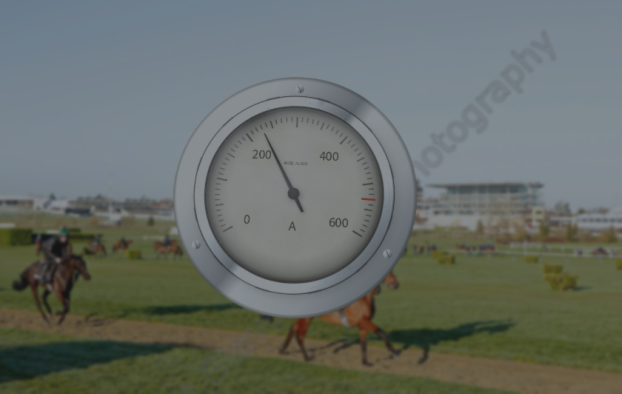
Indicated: 230,A
